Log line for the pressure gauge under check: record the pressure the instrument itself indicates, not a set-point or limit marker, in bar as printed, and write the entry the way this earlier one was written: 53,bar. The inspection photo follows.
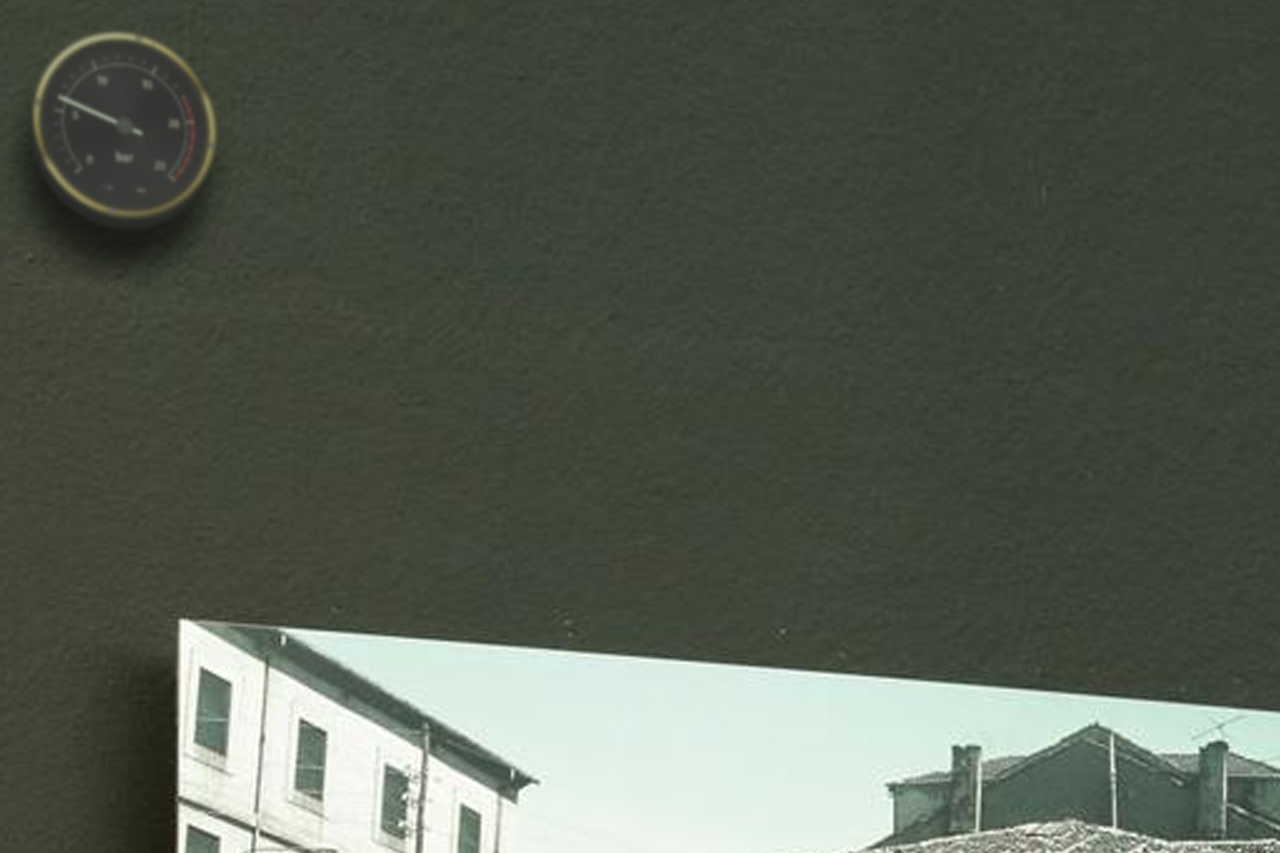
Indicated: 6,bar
